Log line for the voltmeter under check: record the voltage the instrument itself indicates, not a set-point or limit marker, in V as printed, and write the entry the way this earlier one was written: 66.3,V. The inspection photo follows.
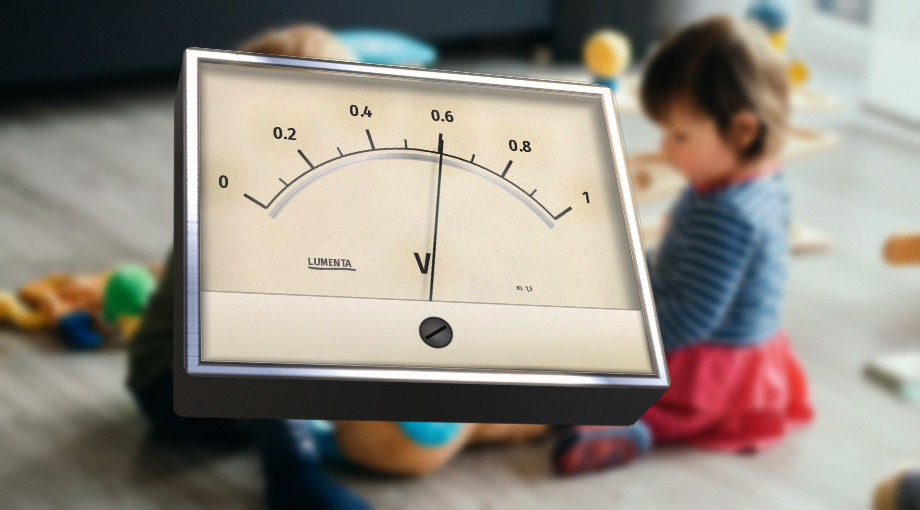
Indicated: 0.6,V
